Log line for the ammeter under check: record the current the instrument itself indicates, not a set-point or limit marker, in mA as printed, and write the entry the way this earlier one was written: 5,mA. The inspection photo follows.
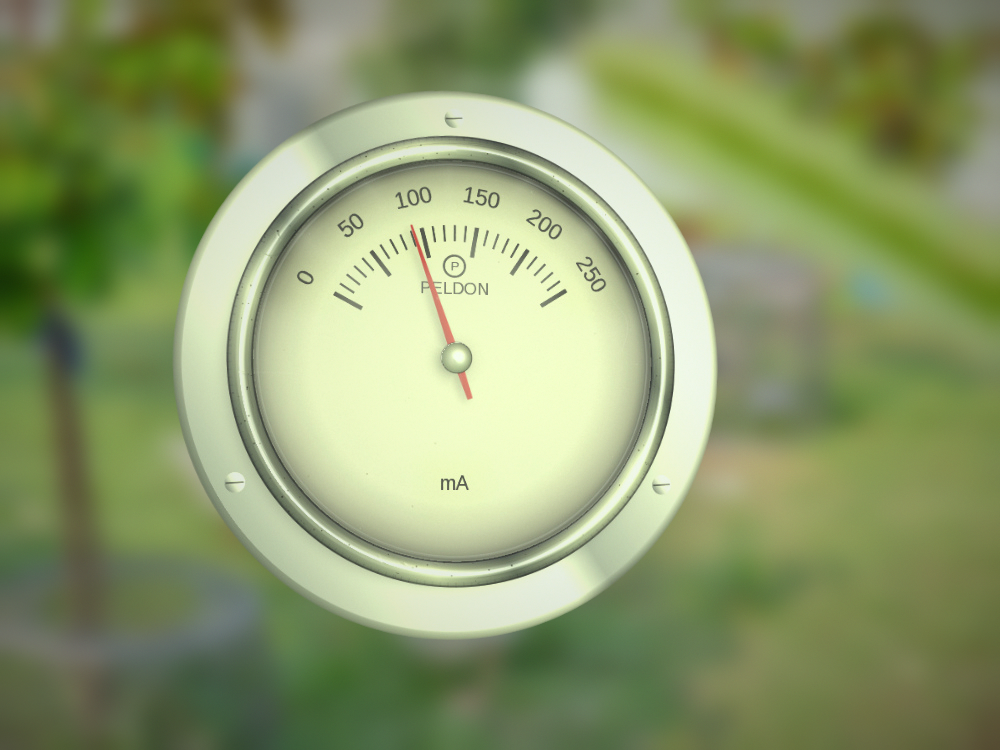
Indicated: 90,mA
